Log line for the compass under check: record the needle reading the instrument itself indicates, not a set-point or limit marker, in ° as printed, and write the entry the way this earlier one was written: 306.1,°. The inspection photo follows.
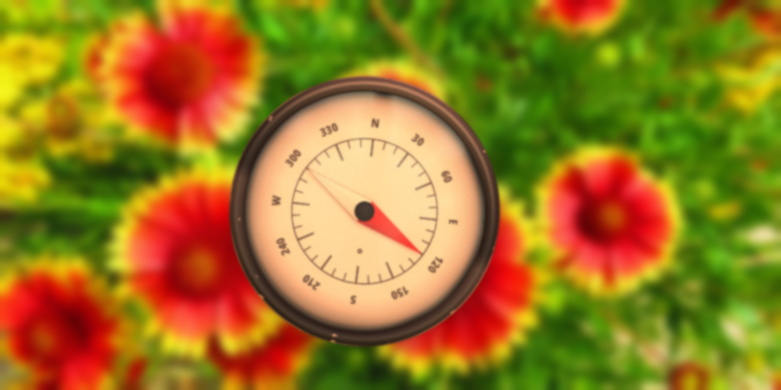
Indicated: 120,°
